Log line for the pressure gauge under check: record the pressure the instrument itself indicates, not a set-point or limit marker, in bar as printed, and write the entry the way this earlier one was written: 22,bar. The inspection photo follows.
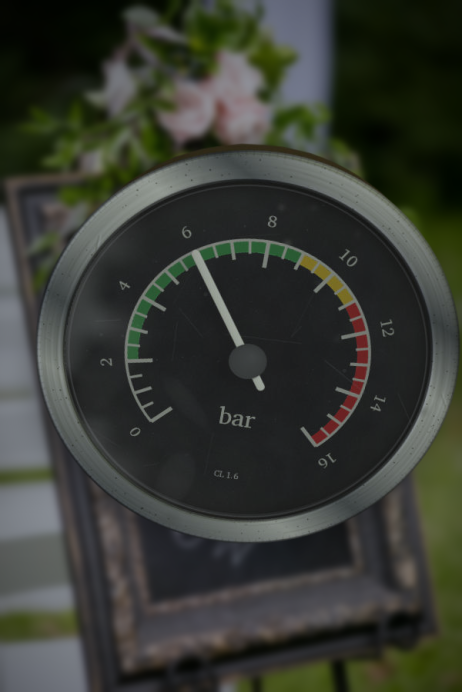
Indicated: 6,bar
